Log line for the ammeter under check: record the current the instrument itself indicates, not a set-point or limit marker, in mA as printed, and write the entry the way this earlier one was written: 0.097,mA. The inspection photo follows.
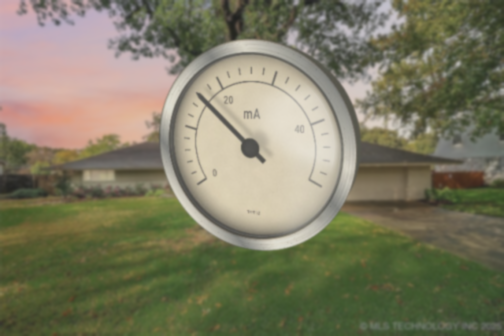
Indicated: 16,mA
